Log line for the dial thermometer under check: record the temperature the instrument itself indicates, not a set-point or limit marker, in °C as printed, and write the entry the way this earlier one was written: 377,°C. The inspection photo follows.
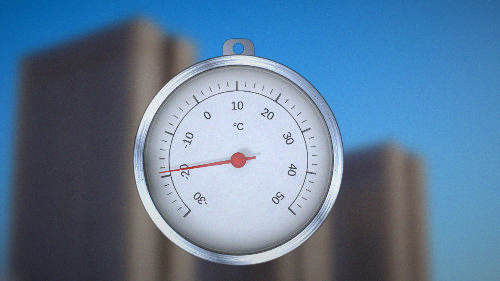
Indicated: -19,°C
